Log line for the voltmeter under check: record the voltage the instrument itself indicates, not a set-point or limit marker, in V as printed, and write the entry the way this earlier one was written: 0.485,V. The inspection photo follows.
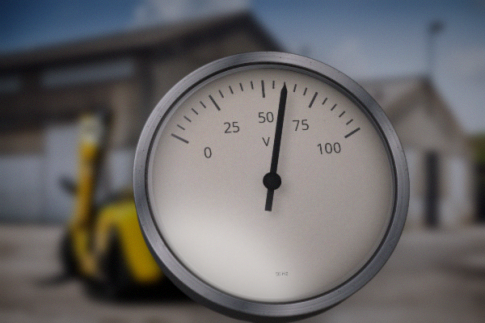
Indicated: 60,V
